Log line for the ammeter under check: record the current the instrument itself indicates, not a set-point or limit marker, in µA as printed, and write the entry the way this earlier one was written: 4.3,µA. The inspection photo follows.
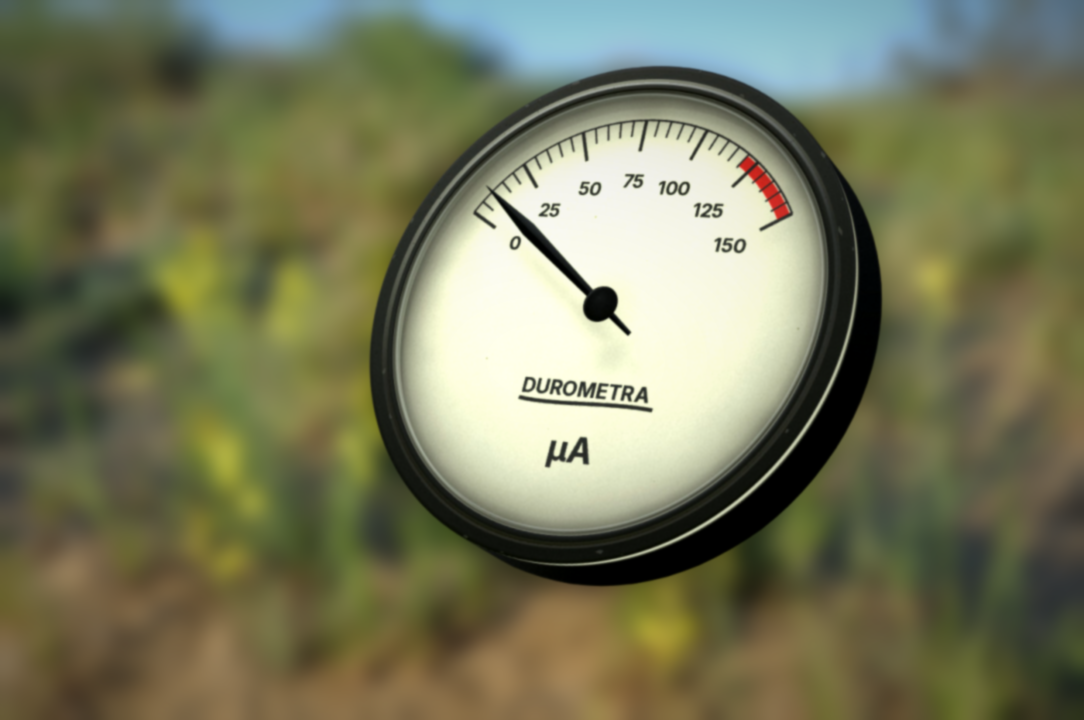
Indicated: 10,µA
